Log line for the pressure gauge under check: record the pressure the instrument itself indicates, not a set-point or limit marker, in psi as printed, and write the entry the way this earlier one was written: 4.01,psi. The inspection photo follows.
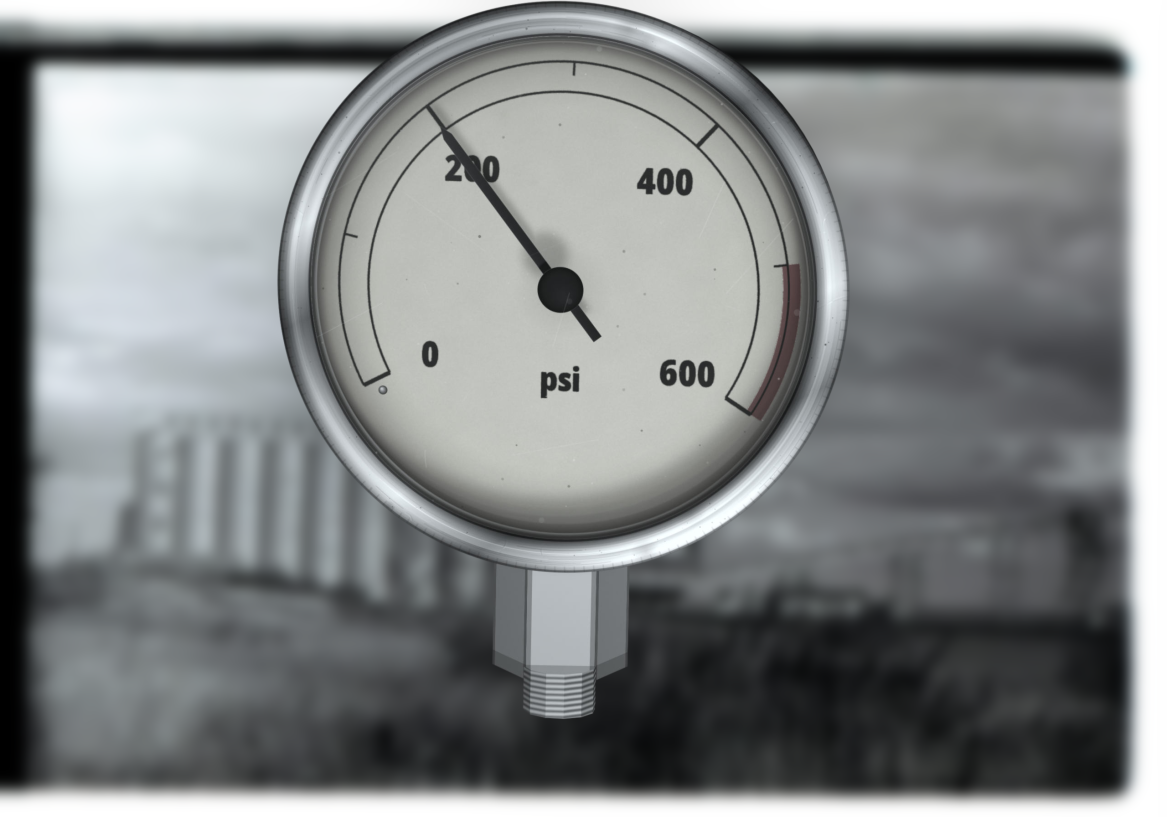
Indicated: 200,psi
